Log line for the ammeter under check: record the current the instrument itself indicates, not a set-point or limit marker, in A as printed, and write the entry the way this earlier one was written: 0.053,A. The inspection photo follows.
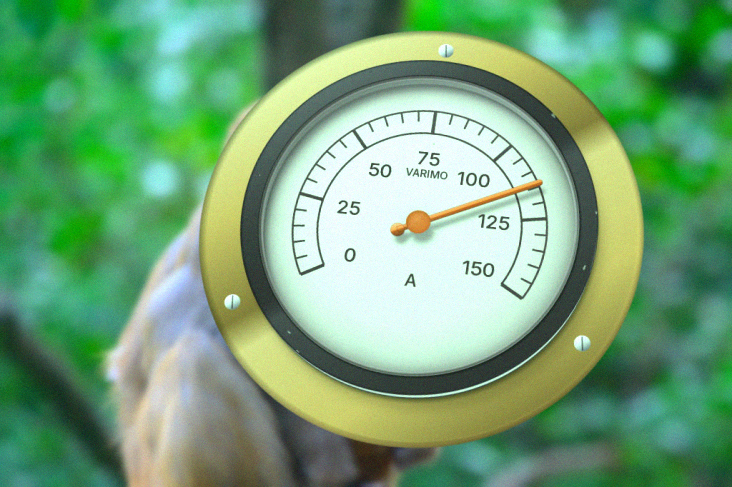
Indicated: 115,A
